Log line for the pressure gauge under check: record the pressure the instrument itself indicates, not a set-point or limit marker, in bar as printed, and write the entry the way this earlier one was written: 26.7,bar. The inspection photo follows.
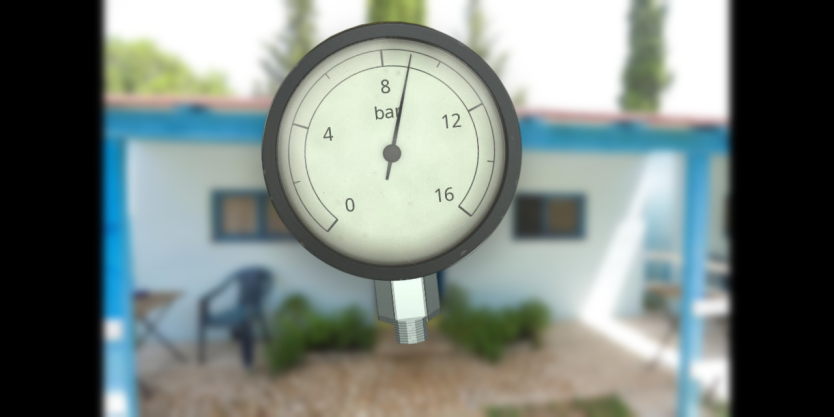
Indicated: 9,bar
